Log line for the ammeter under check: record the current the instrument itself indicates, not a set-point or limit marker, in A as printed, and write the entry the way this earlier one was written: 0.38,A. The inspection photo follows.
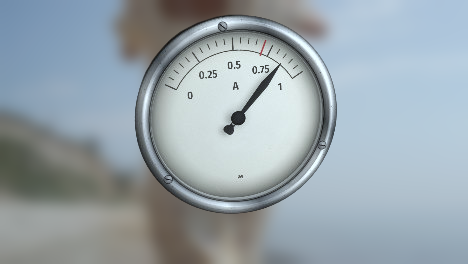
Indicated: 0.85,A
